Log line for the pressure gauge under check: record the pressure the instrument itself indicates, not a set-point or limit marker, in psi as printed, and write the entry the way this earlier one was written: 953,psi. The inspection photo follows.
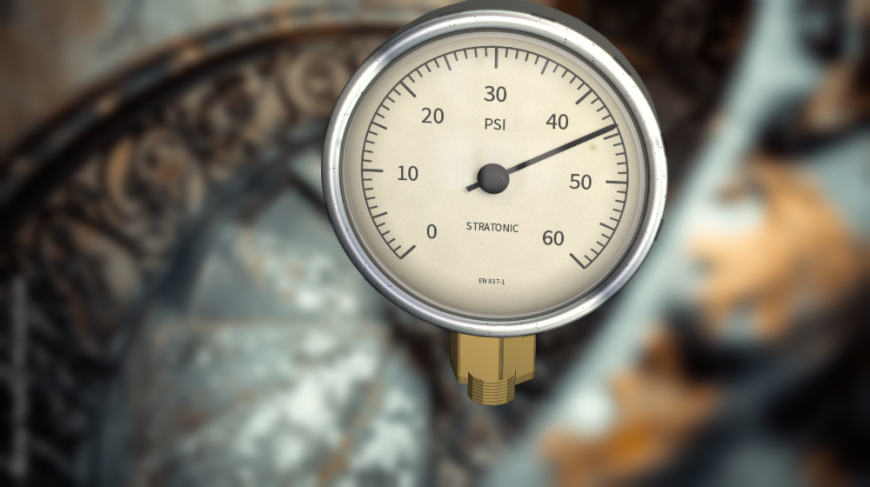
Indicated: 44,psi
